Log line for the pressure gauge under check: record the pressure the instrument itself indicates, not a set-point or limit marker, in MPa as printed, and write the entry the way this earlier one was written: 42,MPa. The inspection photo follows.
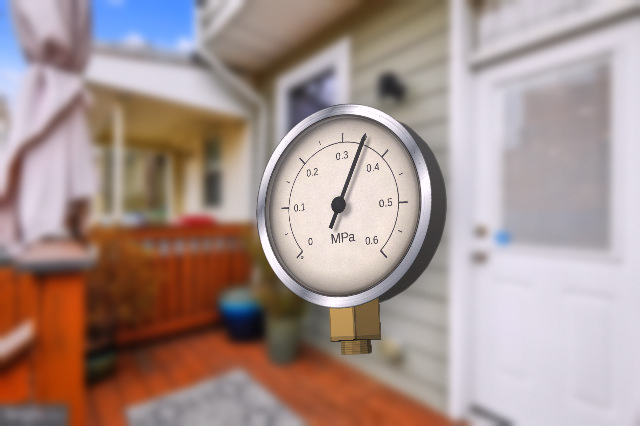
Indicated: 0.35,MPa
